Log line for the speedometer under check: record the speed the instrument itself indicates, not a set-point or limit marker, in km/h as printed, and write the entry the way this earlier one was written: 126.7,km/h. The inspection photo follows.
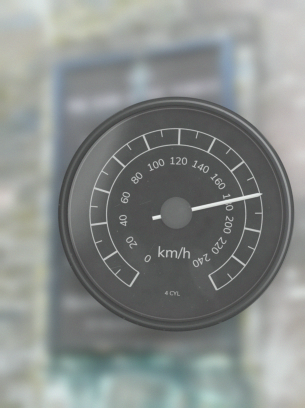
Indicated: 180,km/h
